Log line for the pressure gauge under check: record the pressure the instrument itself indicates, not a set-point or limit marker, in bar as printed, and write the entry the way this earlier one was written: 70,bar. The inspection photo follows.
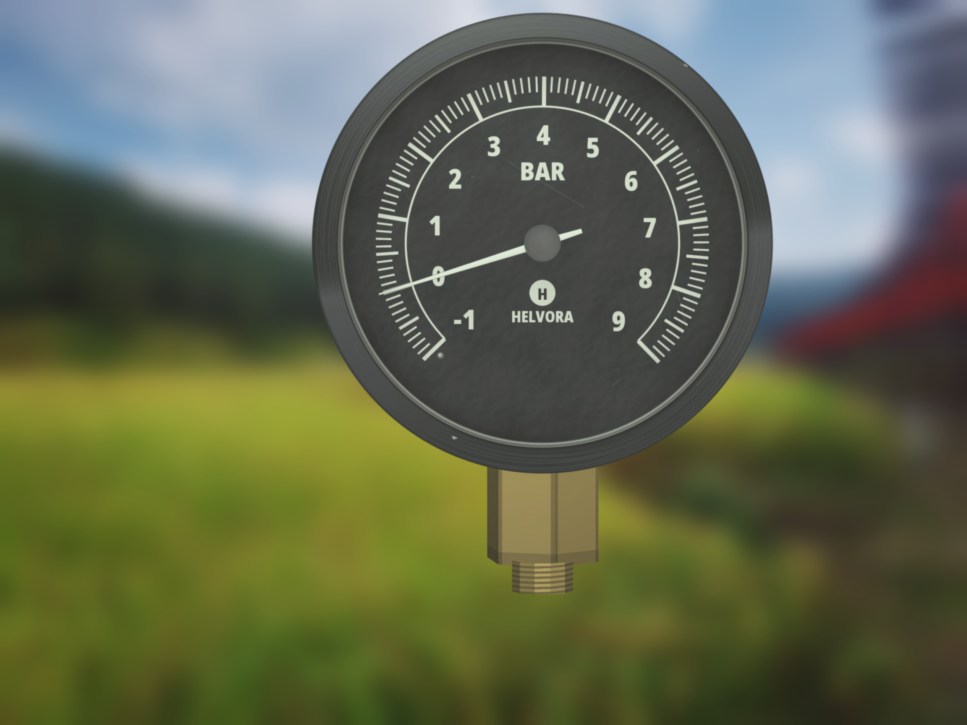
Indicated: 0,bar
